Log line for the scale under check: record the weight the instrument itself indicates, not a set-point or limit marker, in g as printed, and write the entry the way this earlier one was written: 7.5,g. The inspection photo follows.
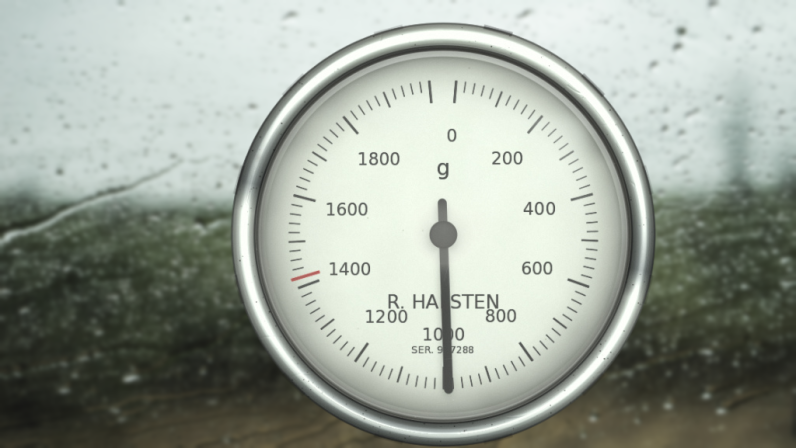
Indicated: 990,g
